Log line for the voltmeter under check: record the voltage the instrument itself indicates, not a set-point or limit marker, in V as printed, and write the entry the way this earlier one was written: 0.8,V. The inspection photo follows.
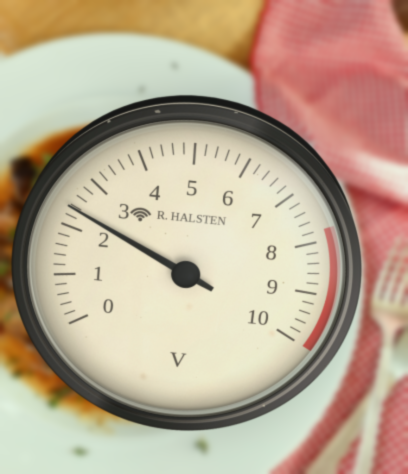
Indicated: 2.4,V
